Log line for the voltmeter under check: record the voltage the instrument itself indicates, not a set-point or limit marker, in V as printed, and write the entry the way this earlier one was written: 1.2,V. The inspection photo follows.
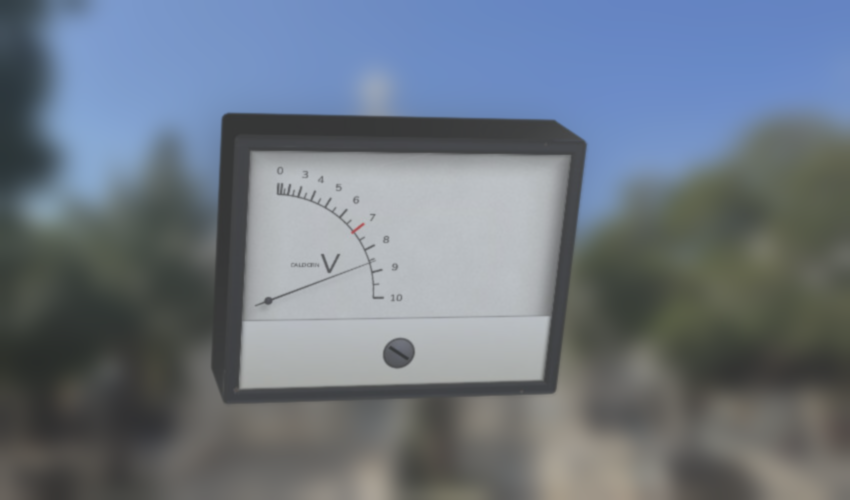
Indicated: 8.5,V
